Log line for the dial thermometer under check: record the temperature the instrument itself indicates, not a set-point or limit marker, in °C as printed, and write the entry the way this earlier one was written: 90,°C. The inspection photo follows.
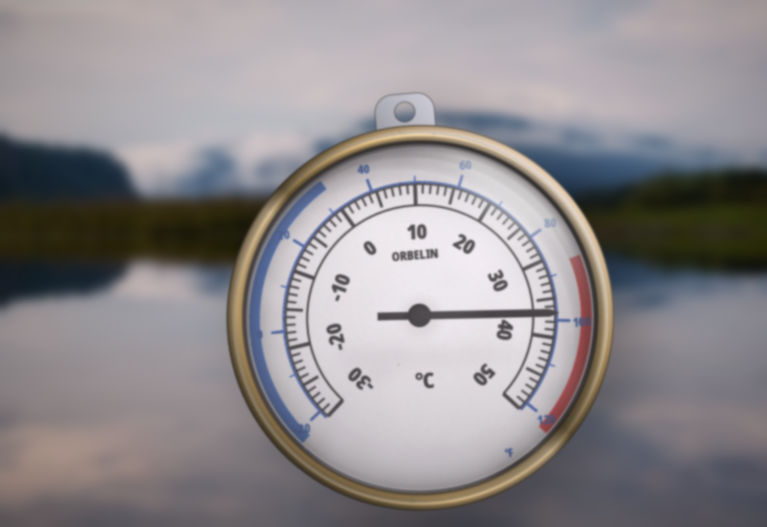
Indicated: 37,°C
